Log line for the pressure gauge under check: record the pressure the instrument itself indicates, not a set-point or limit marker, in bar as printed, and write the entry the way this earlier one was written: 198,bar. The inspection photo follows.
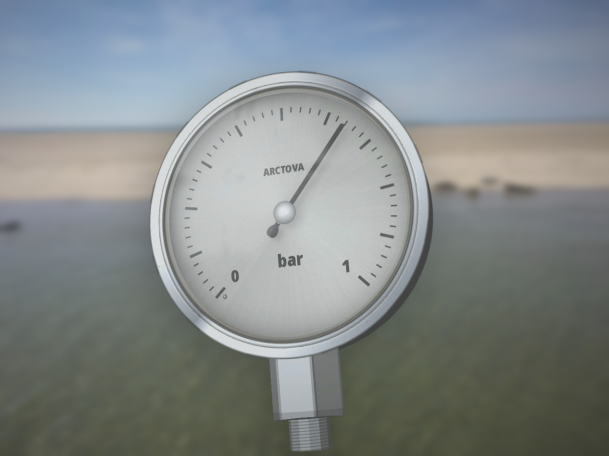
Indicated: 0.64,bar
